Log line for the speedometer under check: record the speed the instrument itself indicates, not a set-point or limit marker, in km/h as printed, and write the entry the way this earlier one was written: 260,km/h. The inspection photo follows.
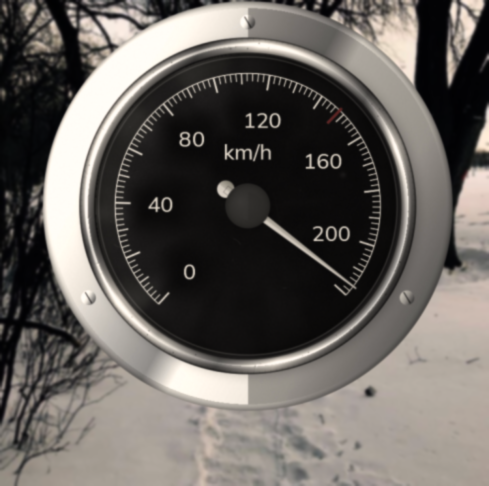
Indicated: 216,km/h
